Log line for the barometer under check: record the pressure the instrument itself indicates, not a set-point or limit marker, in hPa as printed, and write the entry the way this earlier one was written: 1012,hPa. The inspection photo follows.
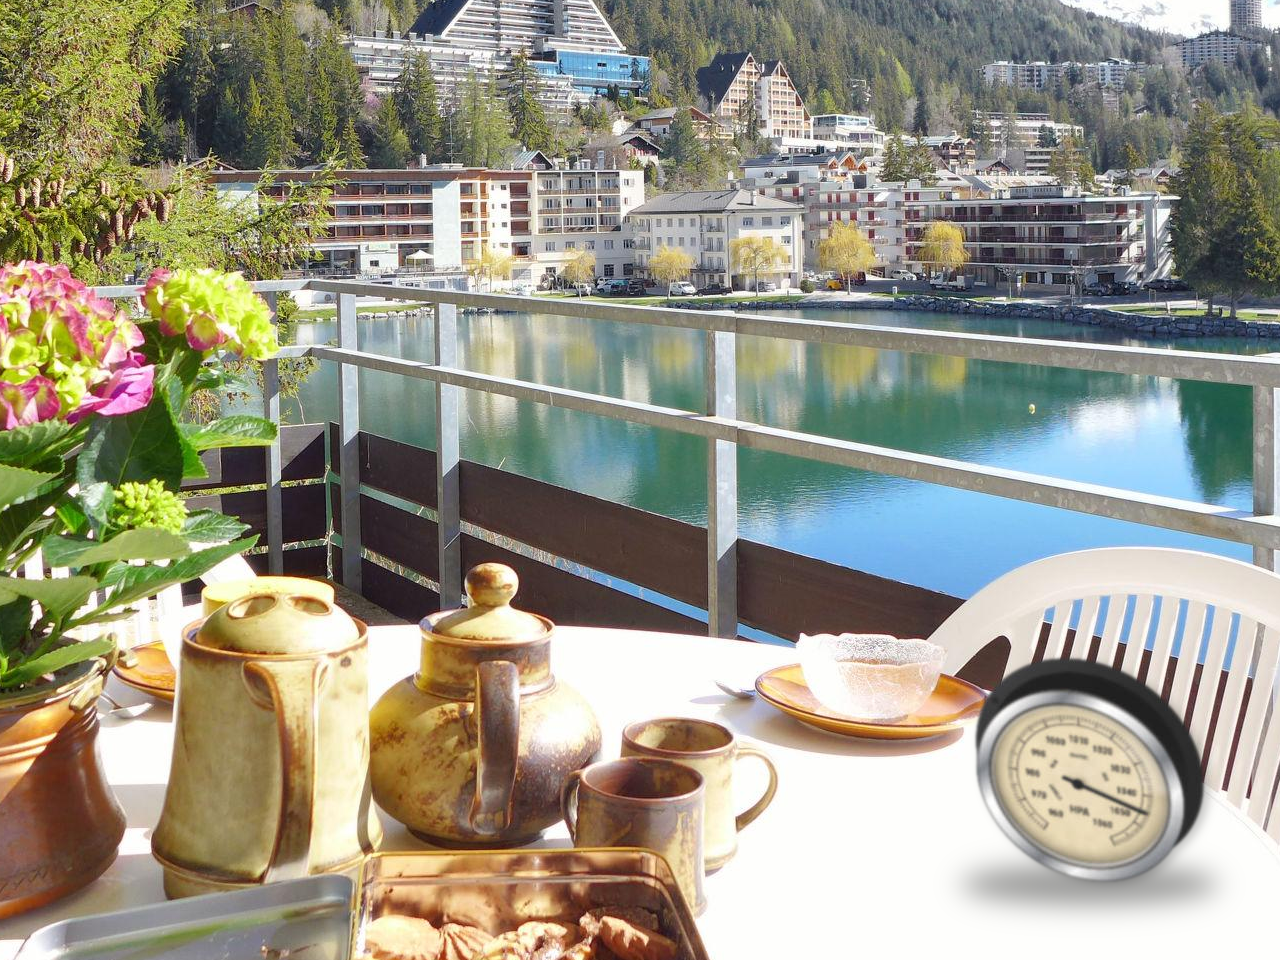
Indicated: 1045,hPa
